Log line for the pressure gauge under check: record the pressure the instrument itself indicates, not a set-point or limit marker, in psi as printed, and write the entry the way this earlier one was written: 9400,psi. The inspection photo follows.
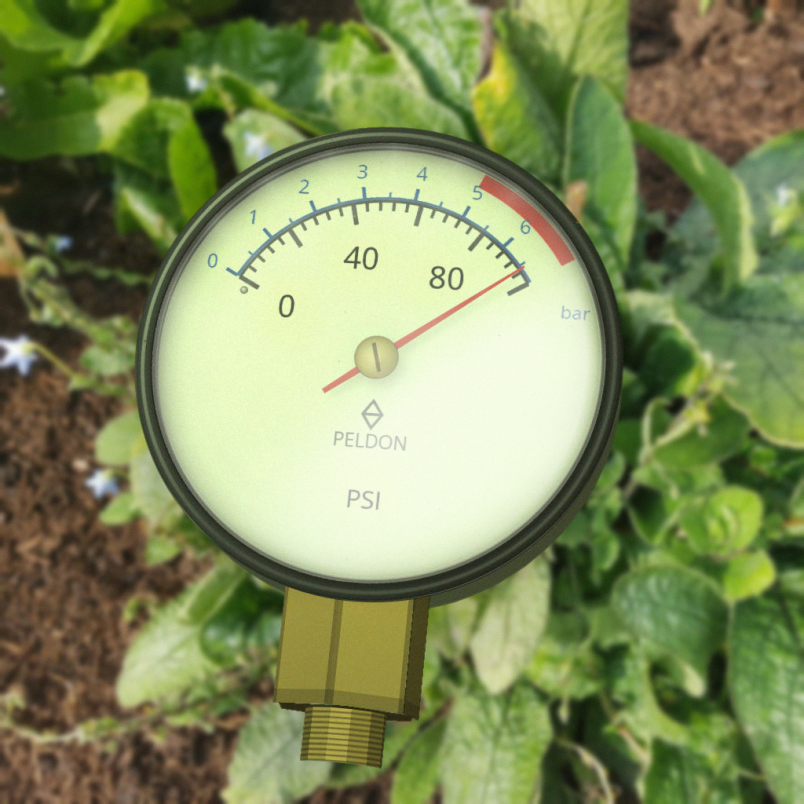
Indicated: 96,psi
